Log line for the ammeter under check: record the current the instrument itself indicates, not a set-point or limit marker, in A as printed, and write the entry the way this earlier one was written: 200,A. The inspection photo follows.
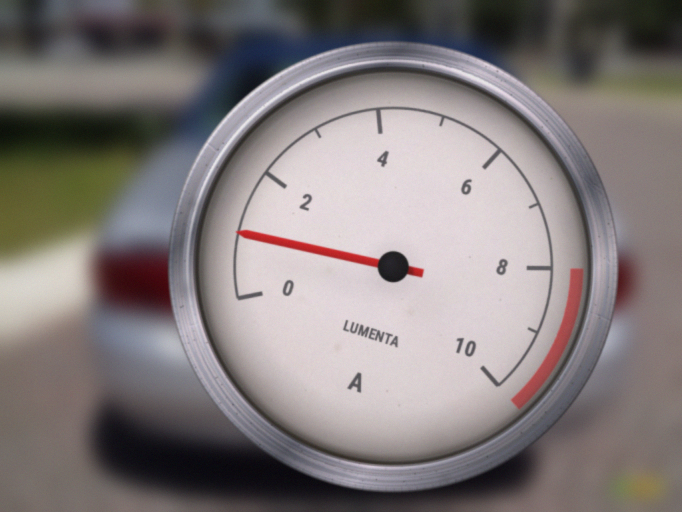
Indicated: 1,A
